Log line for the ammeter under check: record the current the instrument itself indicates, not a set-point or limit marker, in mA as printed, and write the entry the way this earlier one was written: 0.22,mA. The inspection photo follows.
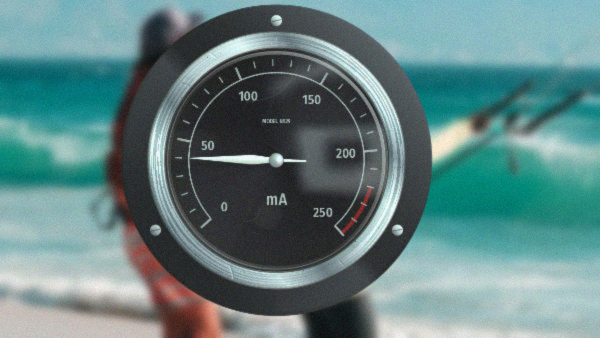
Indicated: 40,mA
